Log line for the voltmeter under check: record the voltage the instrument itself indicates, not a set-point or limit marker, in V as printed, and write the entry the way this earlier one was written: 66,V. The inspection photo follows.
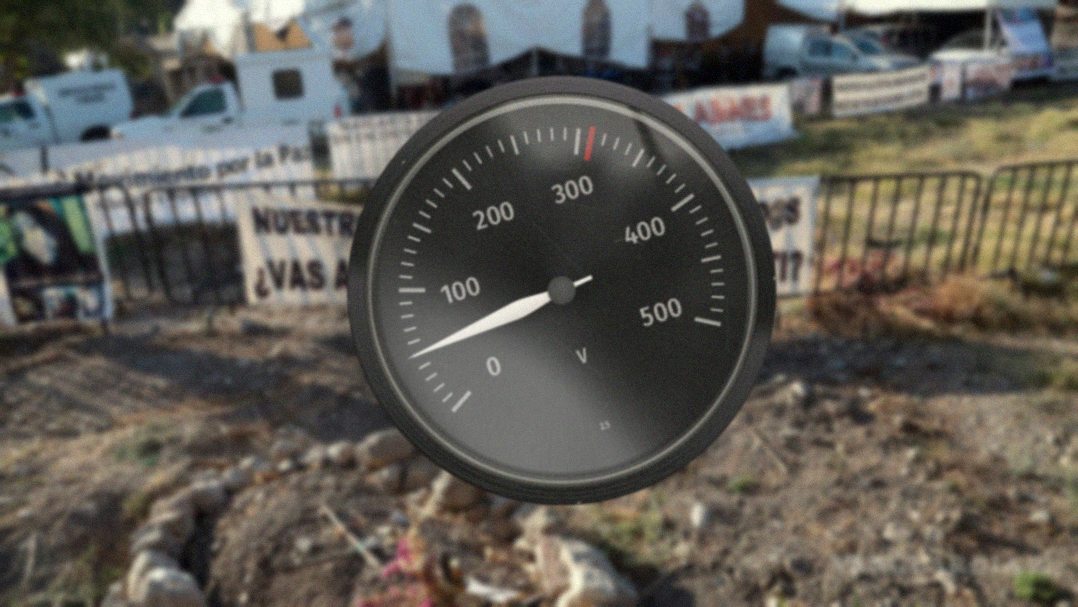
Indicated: 50,V
